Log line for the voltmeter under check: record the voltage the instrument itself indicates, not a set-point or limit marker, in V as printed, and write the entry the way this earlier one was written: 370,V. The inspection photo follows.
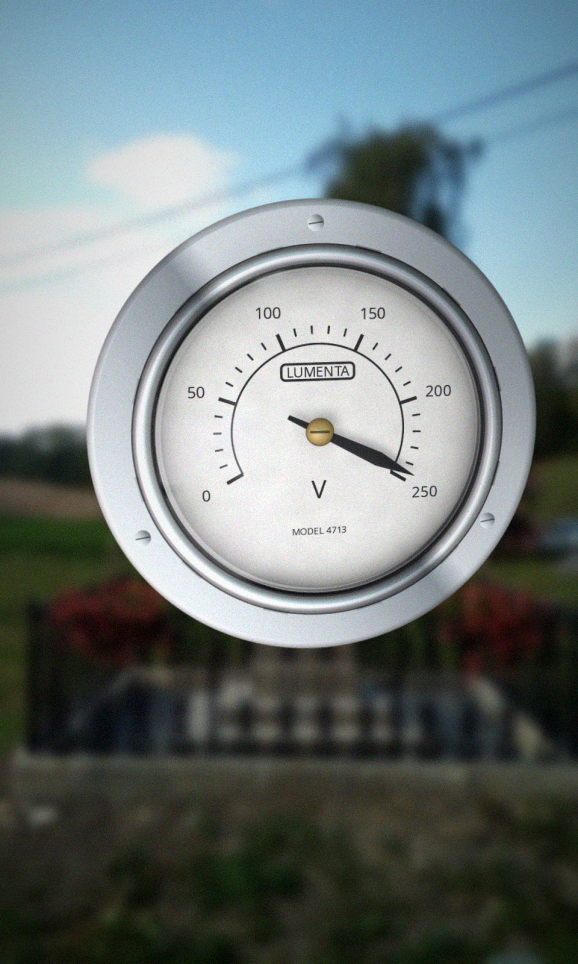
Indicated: 245,V
